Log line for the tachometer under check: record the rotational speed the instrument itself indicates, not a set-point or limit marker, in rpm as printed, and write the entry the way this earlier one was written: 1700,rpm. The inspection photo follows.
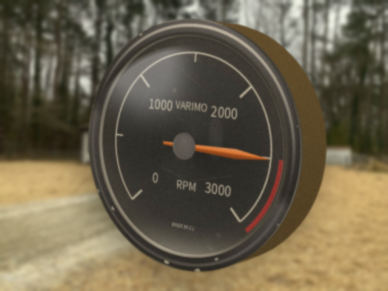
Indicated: 2500,rpm
